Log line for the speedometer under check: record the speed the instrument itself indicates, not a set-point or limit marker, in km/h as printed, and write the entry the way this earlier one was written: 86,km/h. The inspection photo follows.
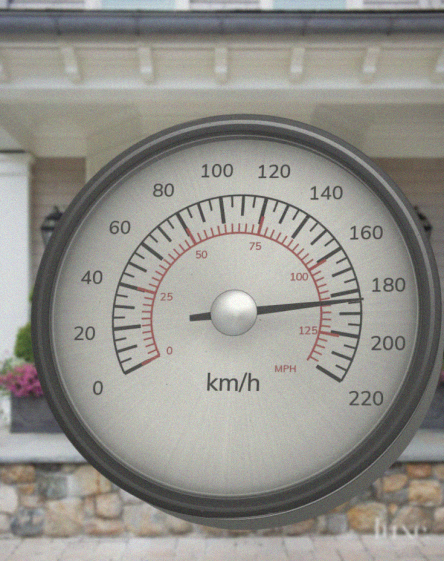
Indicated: 185,km/h
